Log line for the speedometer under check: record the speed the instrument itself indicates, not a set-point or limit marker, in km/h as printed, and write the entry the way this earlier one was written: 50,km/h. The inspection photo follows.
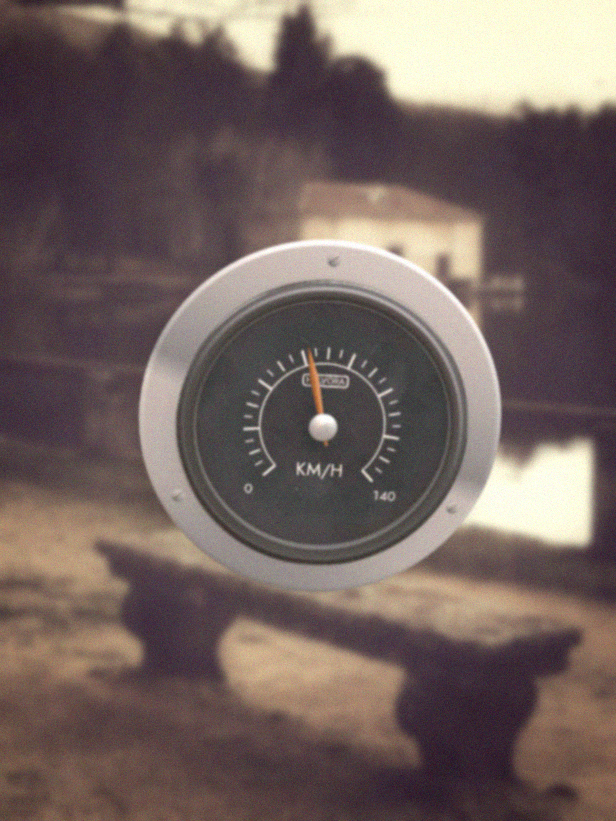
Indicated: 62.5,km/h
